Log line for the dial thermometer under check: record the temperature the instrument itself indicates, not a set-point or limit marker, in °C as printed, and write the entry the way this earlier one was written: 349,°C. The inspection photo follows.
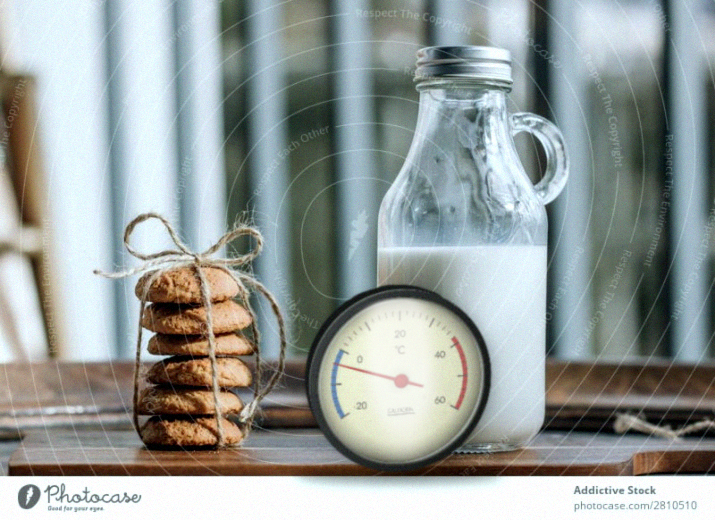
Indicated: -4,°C
